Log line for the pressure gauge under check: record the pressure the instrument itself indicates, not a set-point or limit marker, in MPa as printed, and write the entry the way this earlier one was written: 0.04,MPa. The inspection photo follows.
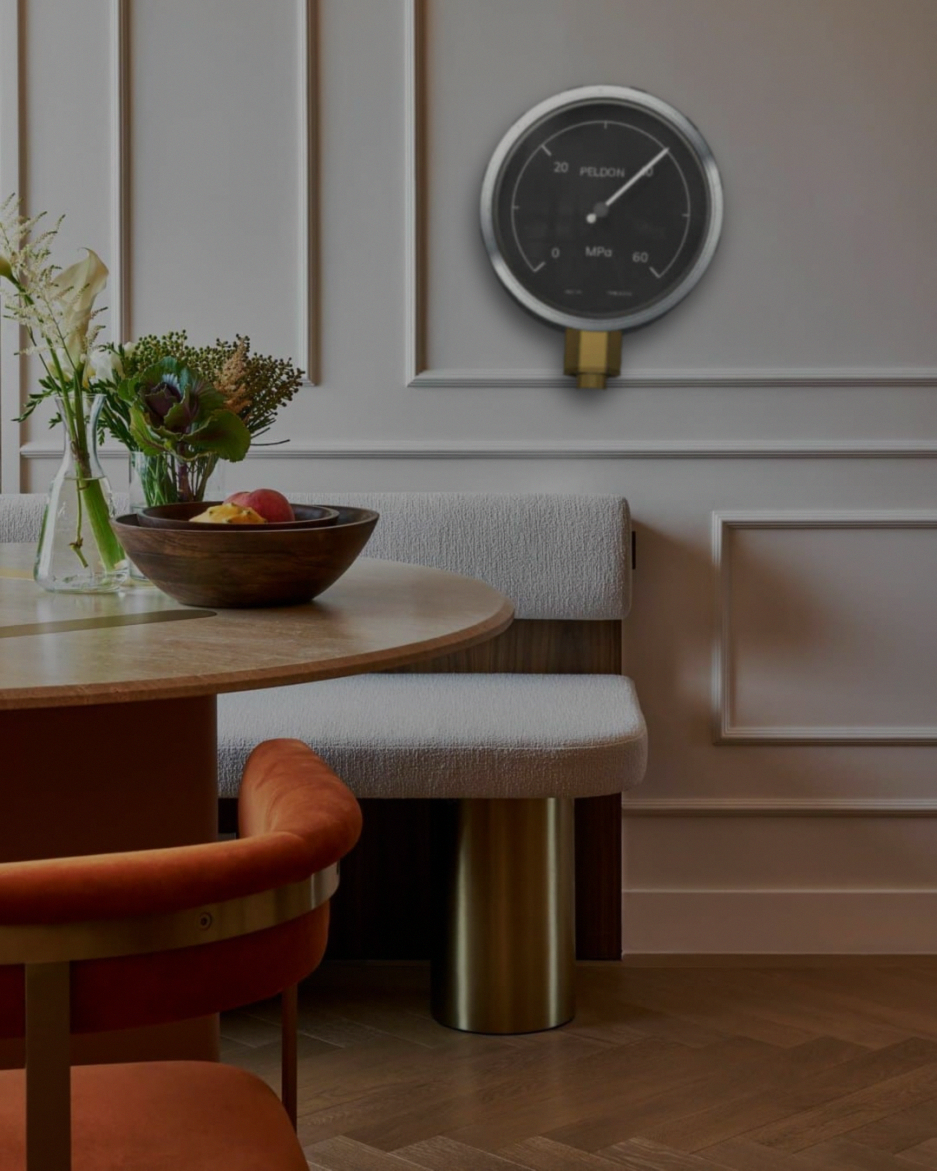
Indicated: 40,MPa
